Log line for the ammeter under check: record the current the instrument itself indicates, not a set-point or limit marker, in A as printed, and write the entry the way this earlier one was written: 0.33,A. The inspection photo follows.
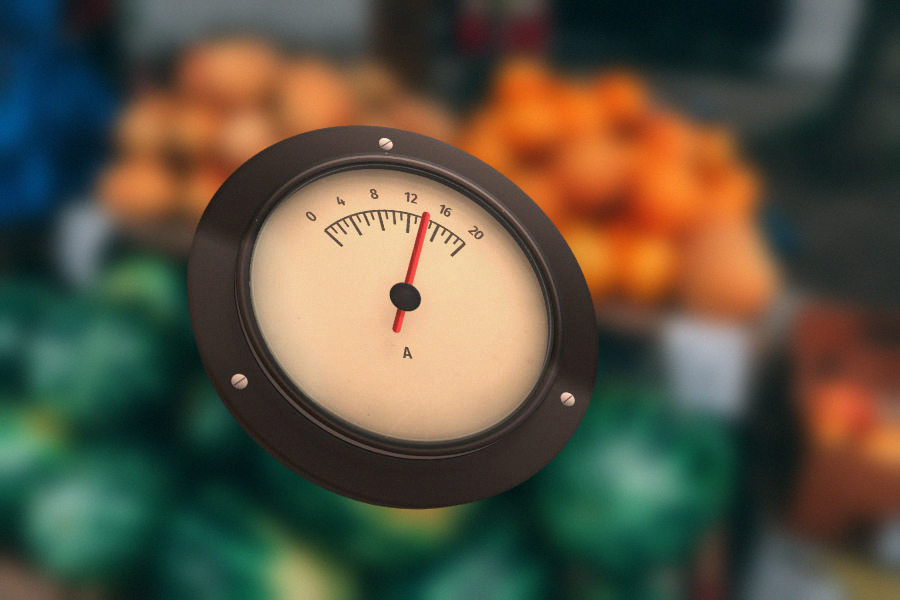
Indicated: 14,A
